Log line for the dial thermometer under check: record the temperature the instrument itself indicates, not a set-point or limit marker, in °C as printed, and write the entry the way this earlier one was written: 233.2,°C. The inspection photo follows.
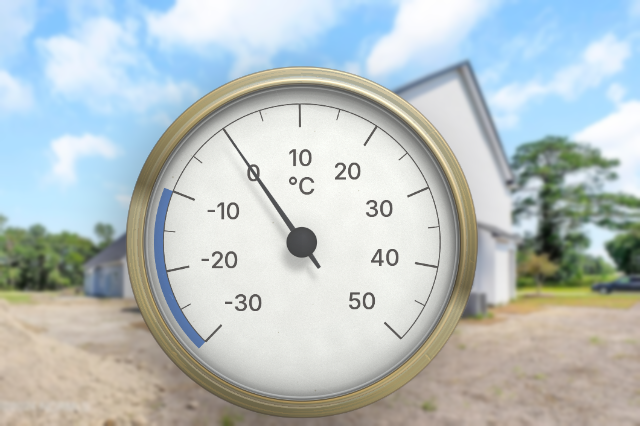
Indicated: 0,°C
